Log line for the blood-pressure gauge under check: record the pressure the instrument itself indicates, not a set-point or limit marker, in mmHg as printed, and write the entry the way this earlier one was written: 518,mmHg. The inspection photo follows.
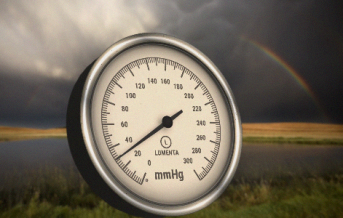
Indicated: 30,mmHg
